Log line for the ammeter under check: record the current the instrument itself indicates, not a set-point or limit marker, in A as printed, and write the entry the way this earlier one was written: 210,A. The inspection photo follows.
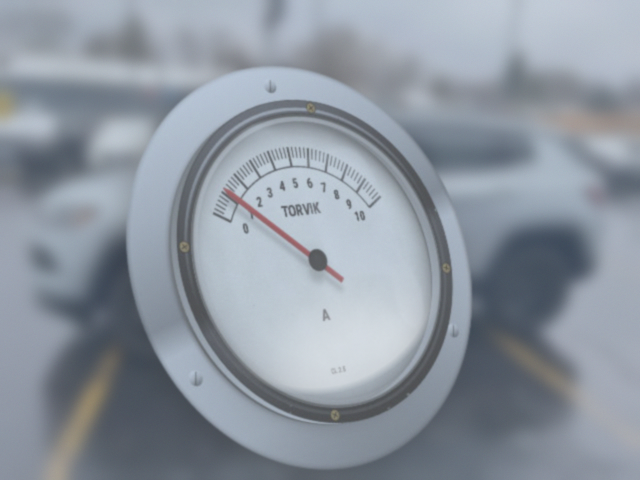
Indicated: 1,A
